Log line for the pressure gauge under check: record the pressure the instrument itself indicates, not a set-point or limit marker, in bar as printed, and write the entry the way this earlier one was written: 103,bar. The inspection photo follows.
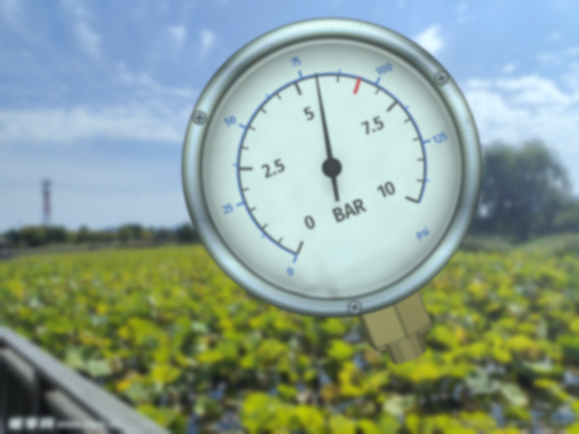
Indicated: 5.5,bar
